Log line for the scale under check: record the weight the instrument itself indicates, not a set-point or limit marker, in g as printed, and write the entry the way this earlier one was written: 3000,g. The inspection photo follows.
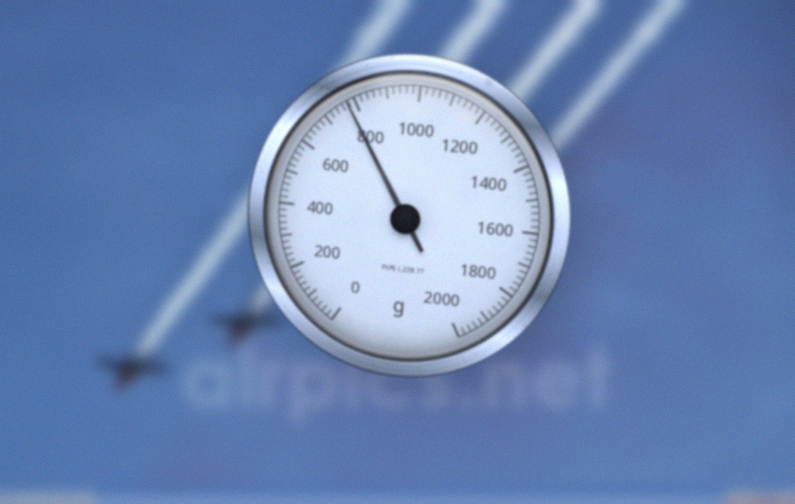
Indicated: 780,g
